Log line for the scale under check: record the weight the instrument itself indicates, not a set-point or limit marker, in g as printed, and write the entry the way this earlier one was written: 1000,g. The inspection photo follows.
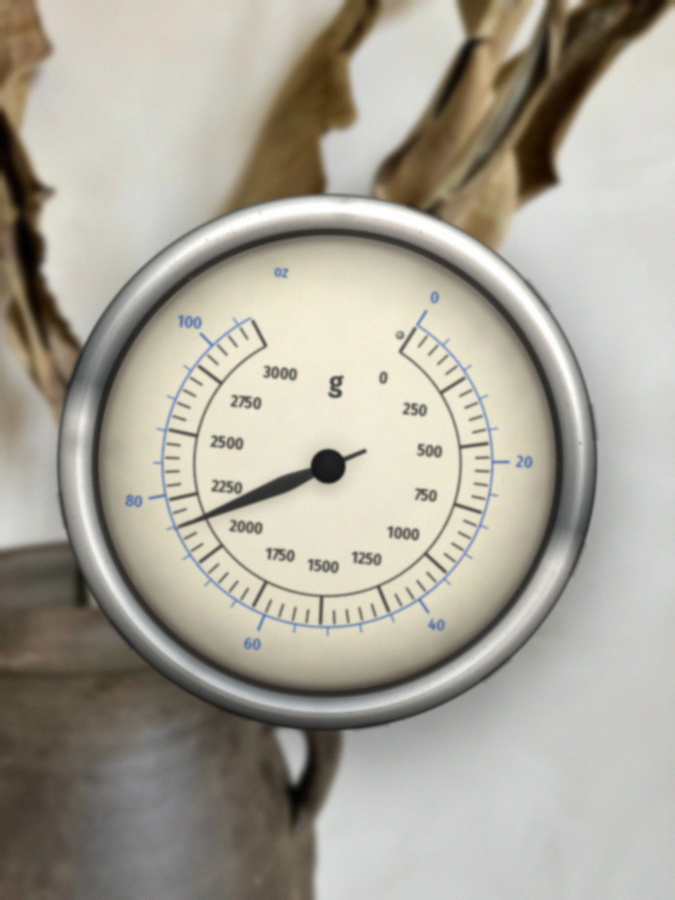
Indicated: 2150,g
